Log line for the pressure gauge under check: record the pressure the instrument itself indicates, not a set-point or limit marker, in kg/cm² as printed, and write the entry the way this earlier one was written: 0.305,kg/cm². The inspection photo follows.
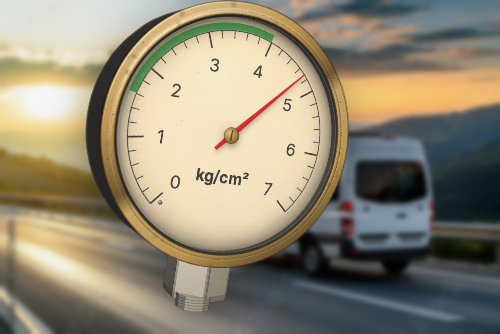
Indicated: 4.7,kg/cm²
